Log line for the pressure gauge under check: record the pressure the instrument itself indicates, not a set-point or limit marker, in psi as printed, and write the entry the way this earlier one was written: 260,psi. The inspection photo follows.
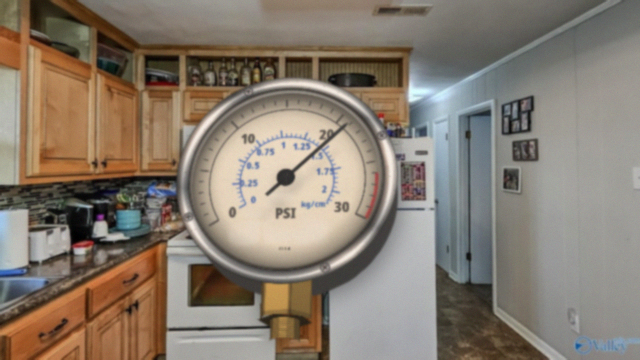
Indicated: 21,psi
